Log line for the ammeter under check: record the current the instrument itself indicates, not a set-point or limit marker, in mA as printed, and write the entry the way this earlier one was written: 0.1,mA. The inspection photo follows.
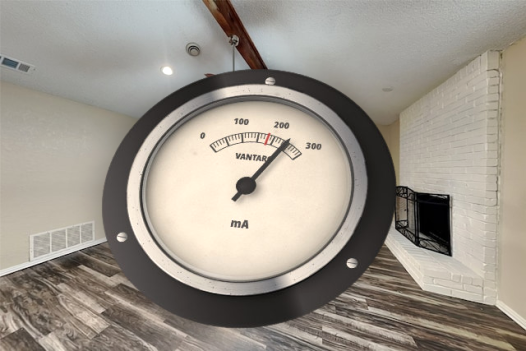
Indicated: 250,mA
